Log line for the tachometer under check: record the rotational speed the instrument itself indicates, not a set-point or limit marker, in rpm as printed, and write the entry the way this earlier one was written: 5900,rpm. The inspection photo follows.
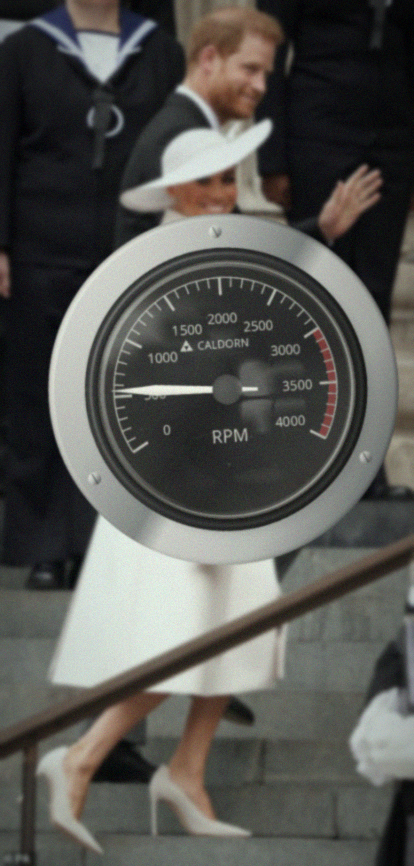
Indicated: 550,rpm
